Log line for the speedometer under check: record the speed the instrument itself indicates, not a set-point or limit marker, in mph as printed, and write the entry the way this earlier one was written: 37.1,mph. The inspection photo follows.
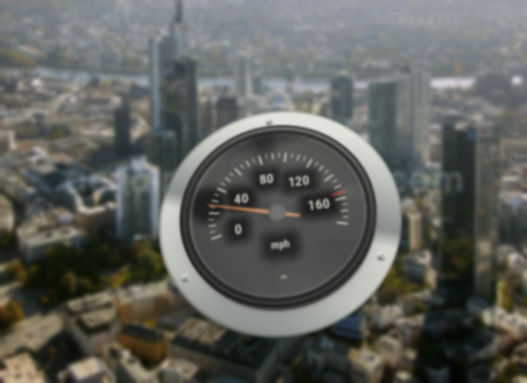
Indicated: 25,mph
